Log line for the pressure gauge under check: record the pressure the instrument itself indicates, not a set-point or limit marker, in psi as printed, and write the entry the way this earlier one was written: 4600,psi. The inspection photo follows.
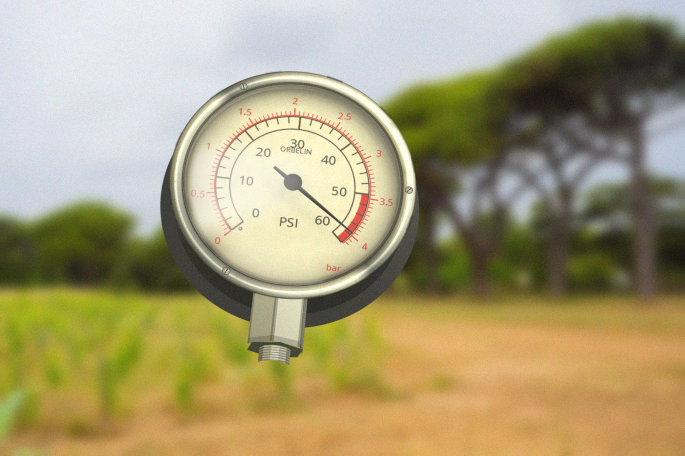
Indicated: 58,psi
